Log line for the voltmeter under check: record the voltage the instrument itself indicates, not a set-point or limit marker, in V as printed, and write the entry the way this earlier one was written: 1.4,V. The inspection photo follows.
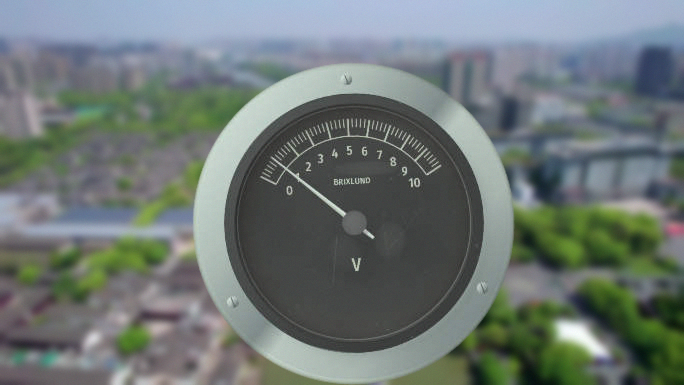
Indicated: 1,V
